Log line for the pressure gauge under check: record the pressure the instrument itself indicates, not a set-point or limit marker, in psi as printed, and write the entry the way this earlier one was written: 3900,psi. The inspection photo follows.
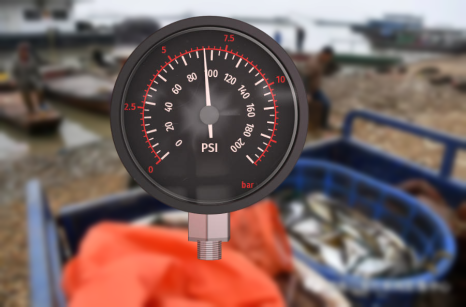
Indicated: 95,psi
